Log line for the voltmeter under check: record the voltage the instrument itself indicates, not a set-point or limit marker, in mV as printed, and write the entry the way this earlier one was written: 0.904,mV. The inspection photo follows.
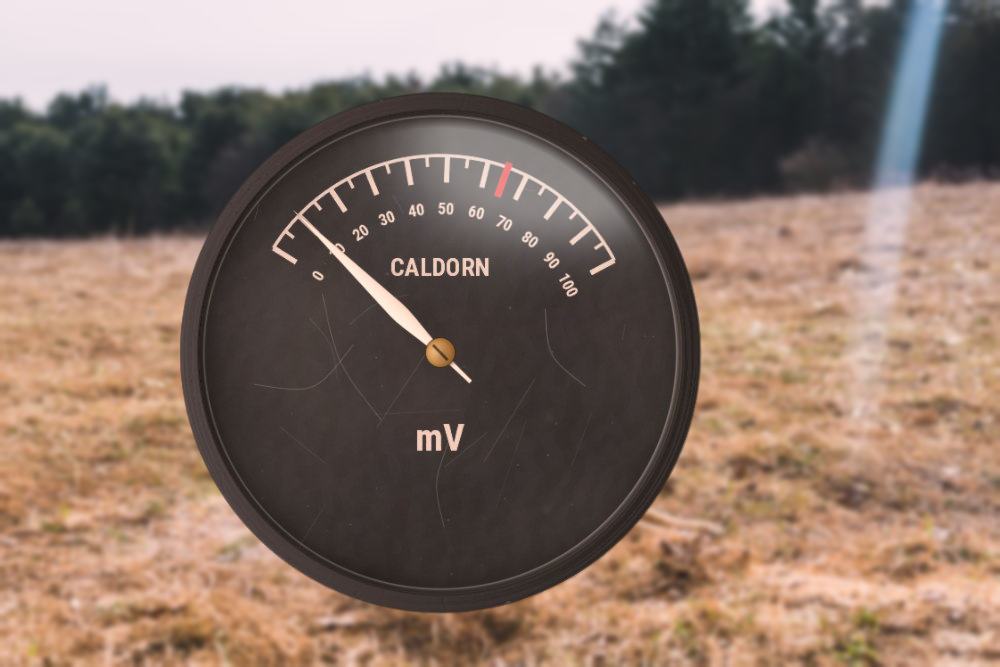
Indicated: 10,mV
